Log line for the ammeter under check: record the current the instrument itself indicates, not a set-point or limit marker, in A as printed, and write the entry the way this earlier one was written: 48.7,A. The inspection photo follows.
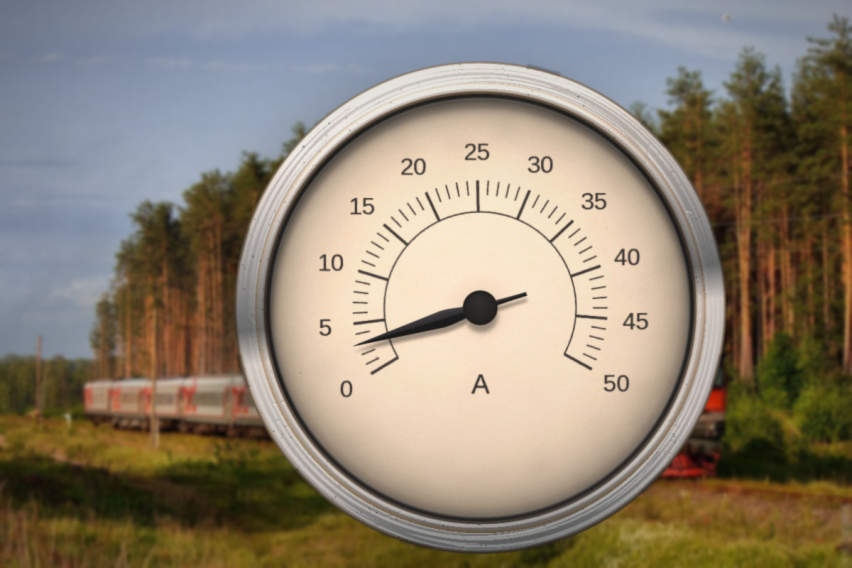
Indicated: 3,A
